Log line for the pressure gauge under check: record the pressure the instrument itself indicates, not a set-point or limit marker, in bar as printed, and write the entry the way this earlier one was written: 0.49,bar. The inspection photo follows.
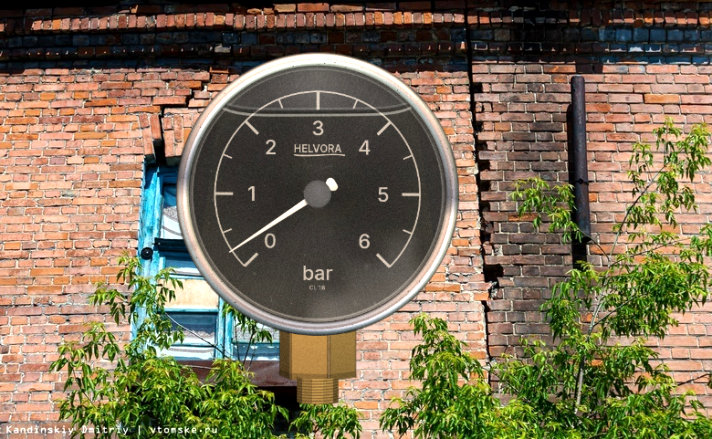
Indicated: 0.25,bar
